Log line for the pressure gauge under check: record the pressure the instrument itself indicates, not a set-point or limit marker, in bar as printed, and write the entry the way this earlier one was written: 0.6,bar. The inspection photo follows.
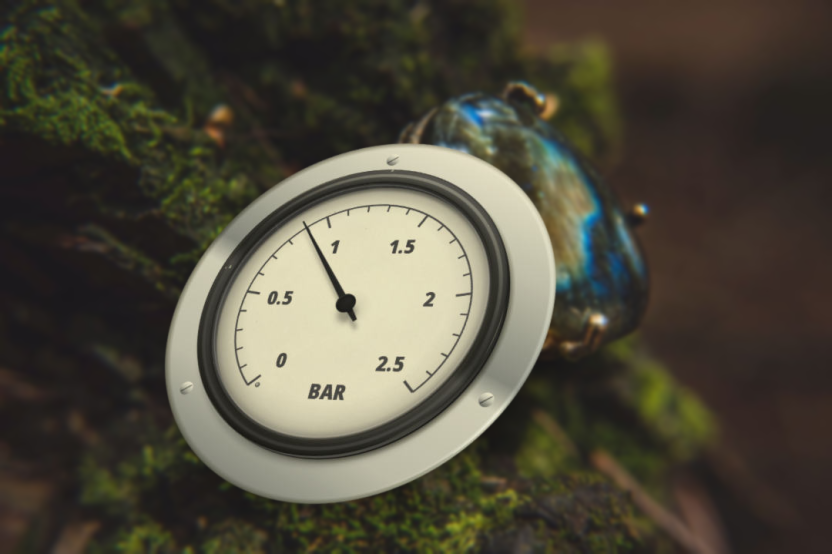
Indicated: 0.9,bar
